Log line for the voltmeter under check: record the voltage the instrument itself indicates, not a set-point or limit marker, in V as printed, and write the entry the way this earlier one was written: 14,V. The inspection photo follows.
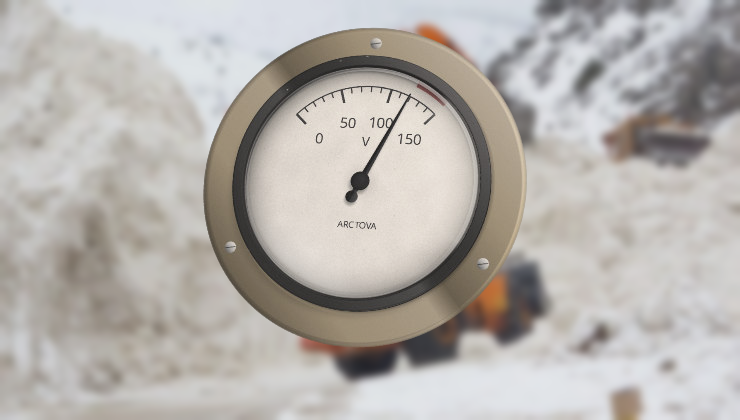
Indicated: 120,V
